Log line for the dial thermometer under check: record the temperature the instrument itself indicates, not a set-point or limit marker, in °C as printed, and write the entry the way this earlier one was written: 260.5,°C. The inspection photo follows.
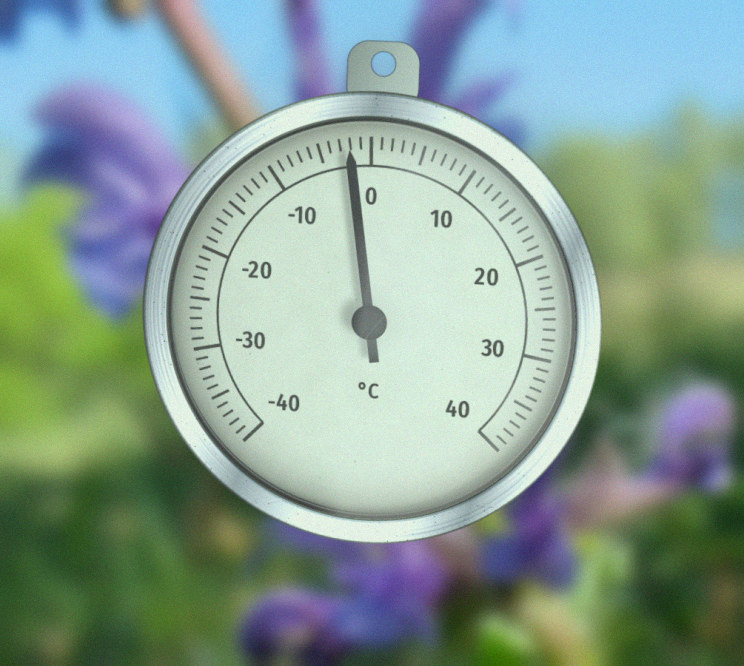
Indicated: -2,°C
